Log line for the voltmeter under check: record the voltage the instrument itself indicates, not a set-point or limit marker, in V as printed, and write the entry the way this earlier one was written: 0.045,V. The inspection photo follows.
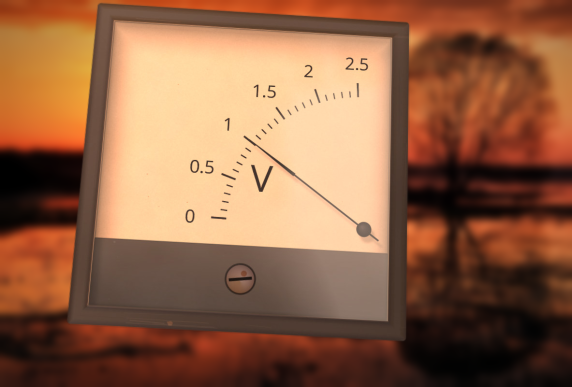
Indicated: 1,V
